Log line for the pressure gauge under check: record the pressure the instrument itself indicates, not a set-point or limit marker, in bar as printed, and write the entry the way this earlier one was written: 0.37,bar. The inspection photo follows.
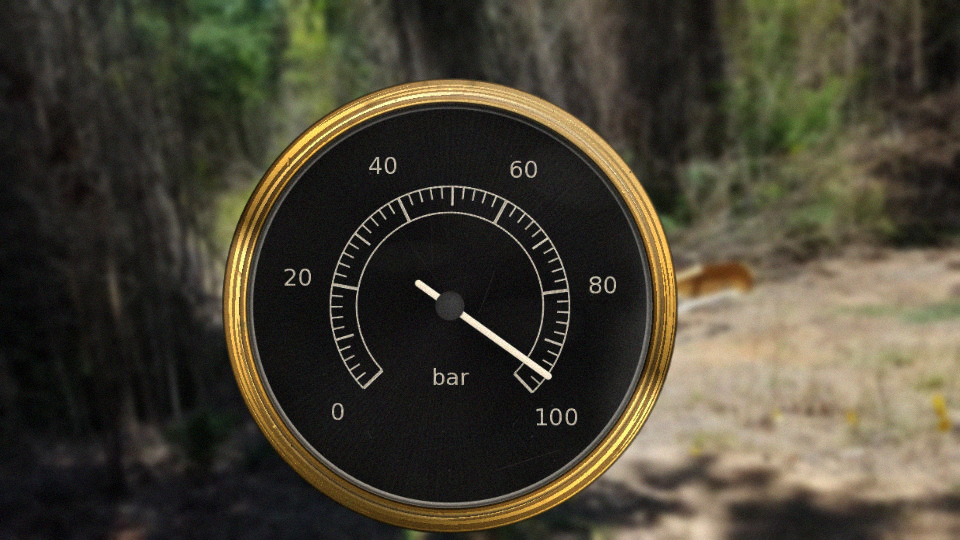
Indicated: 96,bar
